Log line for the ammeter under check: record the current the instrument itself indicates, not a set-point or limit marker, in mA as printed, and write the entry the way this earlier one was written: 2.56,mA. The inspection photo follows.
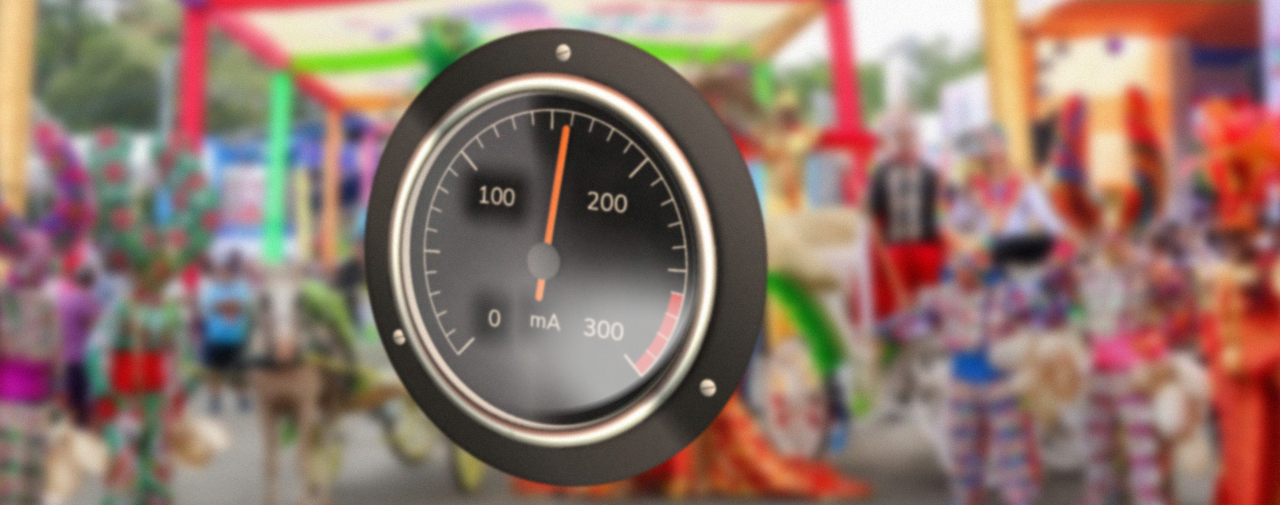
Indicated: 160,mA
